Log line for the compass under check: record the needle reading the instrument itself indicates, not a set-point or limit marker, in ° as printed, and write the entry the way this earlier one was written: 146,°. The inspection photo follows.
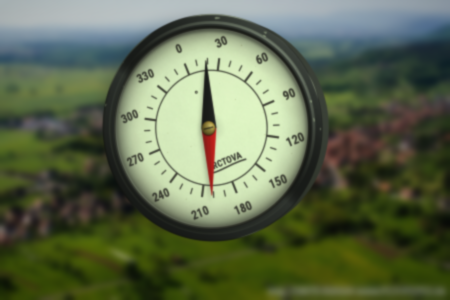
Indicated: 200,°
